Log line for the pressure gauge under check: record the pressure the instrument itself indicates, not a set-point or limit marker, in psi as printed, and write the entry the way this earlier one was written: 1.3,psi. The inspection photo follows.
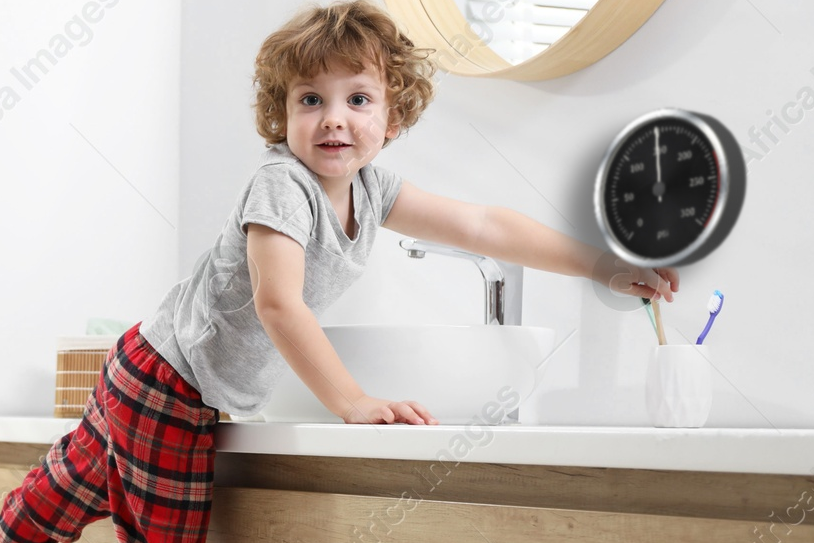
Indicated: 150,psi
